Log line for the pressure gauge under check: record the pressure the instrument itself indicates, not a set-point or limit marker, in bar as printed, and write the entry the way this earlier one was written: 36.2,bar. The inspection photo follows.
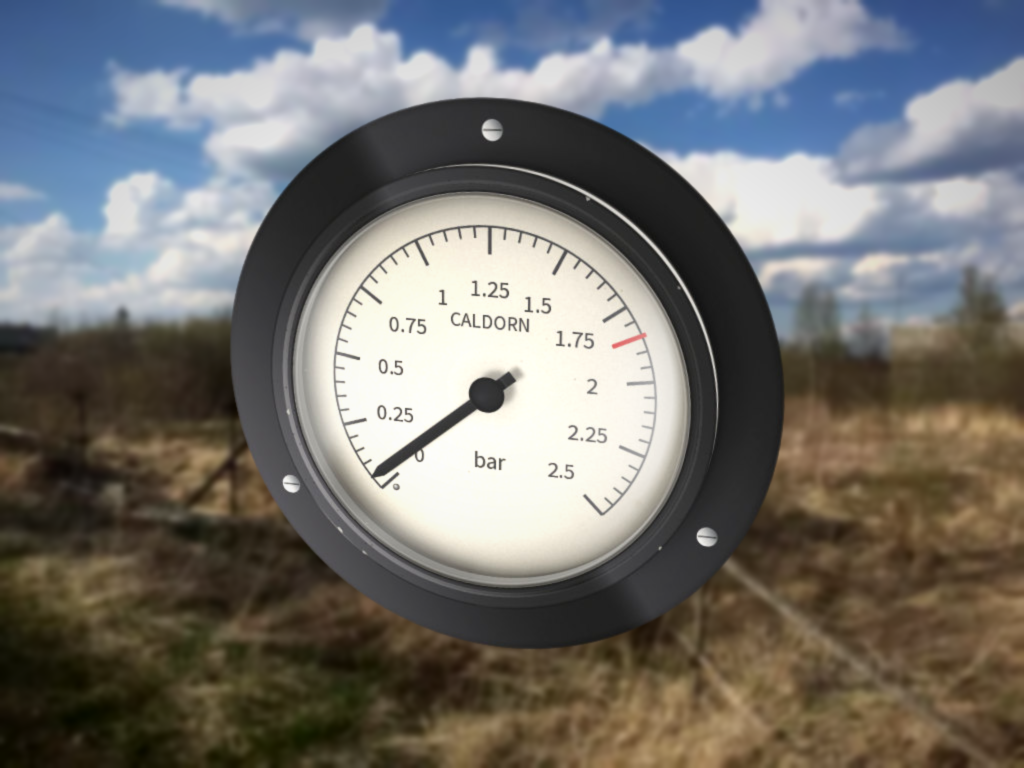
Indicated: 0.05,bar
